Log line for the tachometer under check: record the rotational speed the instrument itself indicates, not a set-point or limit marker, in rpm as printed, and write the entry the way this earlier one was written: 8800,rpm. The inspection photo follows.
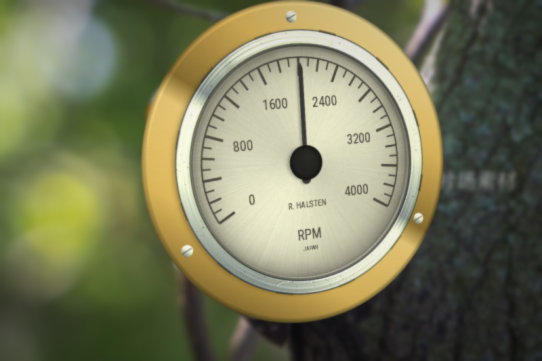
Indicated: 2000,rpm
